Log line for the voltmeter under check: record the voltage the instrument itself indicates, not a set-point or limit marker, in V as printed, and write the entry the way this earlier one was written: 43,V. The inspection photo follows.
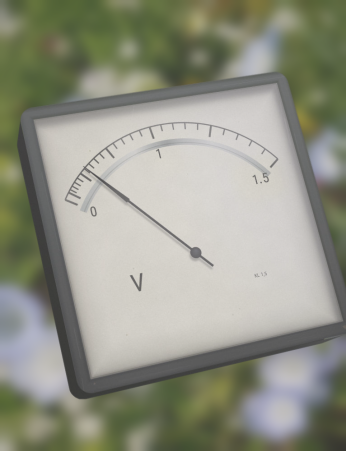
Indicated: 0.55,V
